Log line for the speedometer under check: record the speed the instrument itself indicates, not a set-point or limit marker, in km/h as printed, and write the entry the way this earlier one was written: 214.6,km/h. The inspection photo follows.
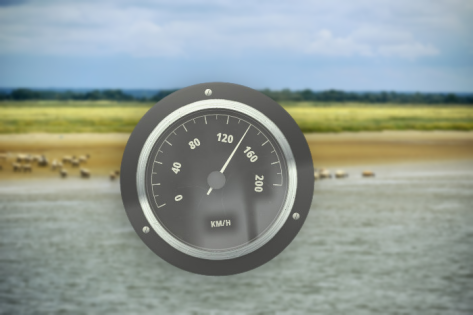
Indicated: 140,km/h
